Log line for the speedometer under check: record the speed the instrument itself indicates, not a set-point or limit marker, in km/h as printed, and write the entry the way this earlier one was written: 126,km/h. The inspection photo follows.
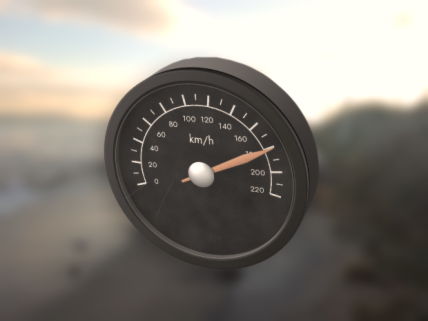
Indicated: 180,km/h
